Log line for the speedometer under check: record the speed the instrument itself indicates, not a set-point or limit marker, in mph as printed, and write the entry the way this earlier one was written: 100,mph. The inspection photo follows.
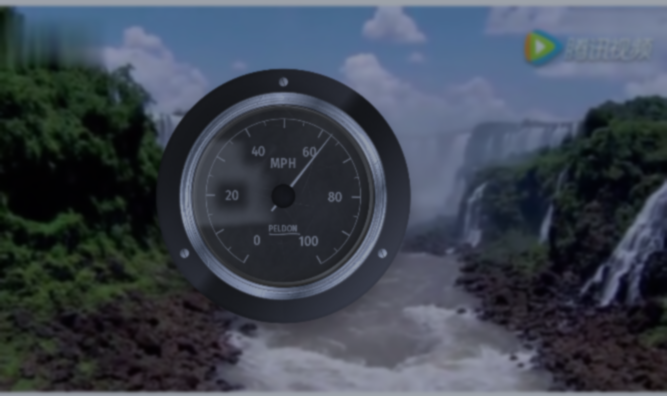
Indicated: 62.5,mph
